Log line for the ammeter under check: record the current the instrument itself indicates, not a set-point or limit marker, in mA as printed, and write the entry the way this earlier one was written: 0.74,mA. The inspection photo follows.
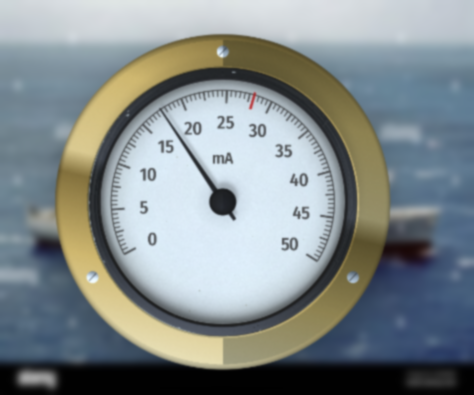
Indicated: 17.5,mA
